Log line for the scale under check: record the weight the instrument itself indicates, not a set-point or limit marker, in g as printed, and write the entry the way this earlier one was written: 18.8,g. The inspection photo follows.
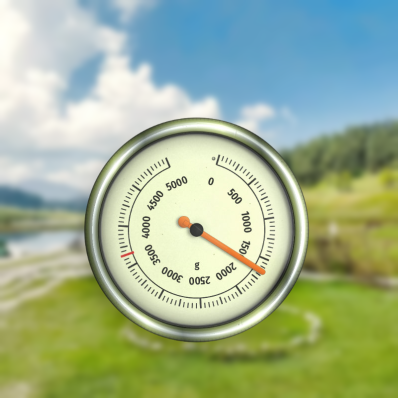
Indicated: 1650,g
